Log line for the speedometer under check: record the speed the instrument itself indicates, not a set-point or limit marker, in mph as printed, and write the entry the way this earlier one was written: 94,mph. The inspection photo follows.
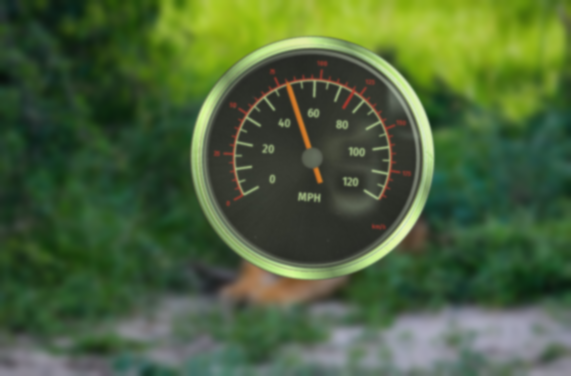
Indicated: 50,mph
